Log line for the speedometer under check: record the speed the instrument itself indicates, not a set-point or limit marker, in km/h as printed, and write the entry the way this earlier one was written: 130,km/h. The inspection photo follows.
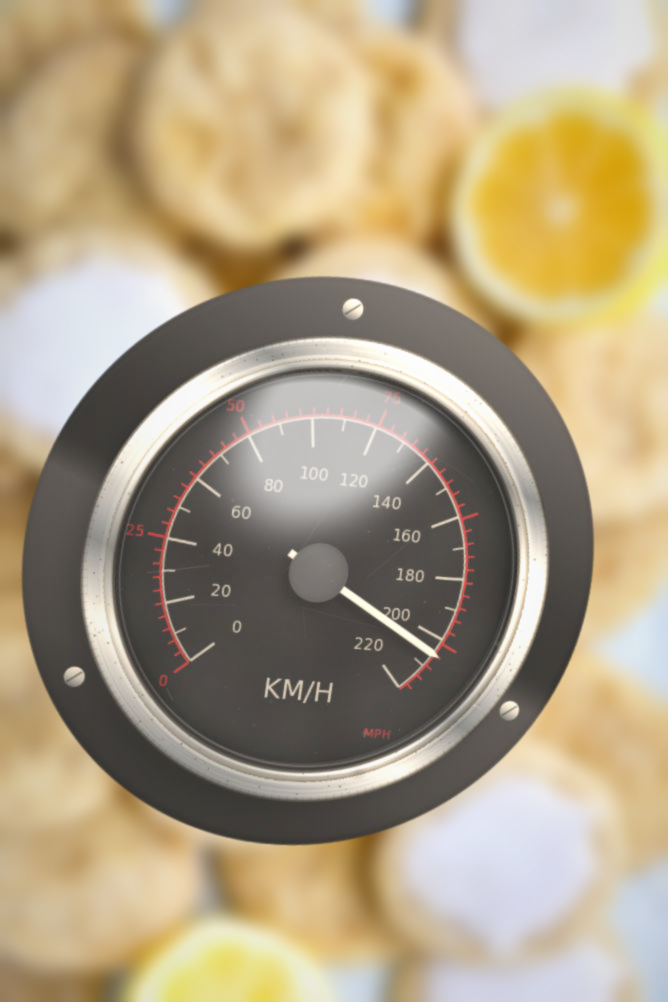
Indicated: 205,km/h
